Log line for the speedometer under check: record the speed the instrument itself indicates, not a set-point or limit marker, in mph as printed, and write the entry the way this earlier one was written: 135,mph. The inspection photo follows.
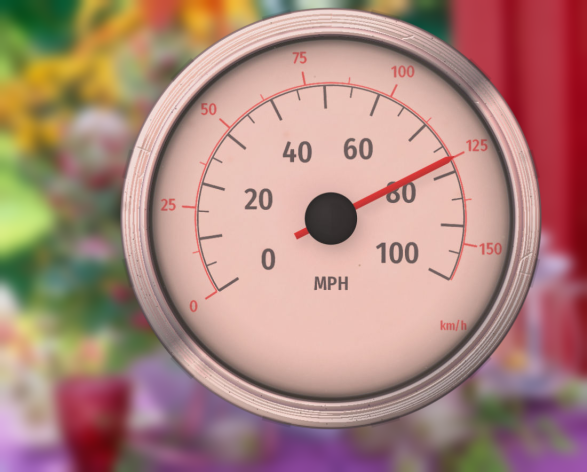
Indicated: 77.5,mph
